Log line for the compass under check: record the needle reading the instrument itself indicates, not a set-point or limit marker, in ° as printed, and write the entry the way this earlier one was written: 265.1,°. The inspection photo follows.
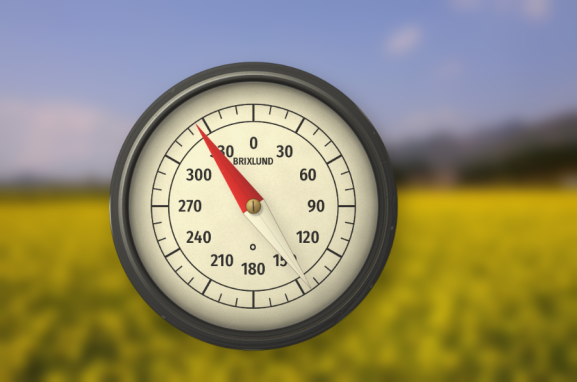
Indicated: 325,°
